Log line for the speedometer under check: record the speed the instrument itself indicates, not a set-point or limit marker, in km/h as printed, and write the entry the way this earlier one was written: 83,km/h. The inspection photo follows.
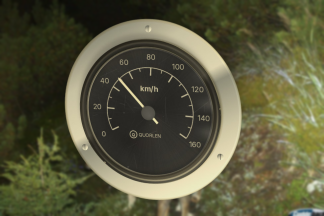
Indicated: 50,km/h
